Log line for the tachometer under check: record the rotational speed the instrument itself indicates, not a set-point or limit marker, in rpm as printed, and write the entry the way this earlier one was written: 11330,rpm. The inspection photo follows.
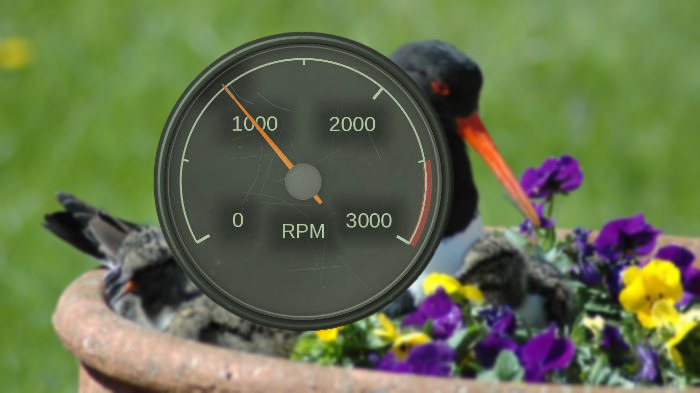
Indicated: 1000,rpm
